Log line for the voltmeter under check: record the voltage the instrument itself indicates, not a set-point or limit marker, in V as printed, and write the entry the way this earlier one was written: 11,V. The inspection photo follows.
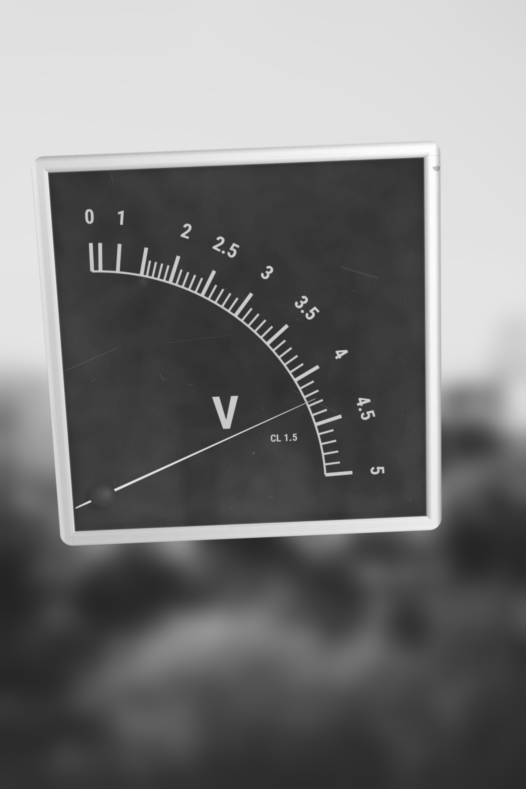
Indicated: 4.25,V
